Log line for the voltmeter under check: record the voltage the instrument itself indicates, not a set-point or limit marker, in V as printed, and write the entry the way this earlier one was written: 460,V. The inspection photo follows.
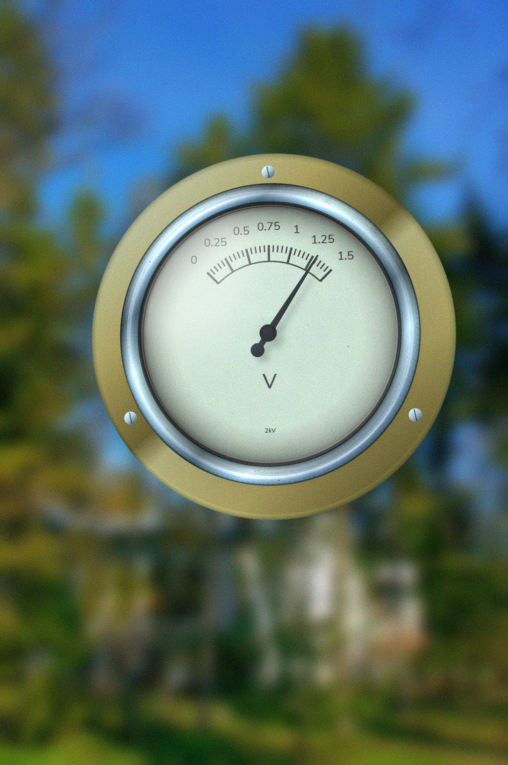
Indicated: 1.3,V
